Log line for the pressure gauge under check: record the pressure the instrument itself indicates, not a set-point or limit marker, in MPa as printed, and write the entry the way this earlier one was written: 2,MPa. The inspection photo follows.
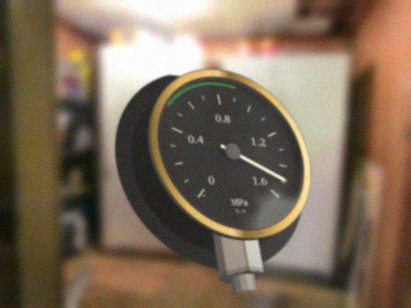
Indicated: 1.5,MPa
